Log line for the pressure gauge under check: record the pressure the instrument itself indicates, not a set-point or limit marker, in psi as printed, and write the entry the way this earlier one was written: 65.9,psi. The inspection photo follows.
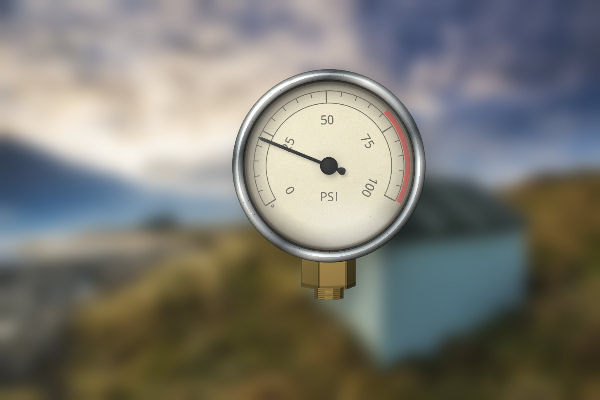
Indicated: 22.5,psi
